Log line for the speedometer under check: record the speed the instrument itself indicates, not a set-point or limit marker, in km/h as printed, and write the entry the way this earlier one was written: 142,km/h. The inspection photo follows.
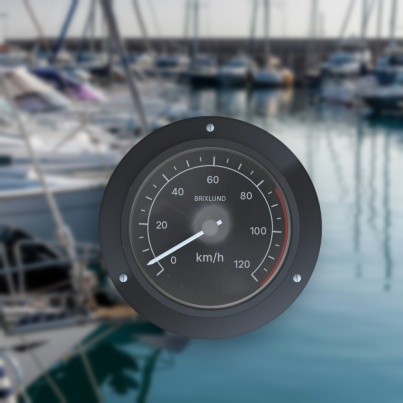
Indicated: 5,km/h
